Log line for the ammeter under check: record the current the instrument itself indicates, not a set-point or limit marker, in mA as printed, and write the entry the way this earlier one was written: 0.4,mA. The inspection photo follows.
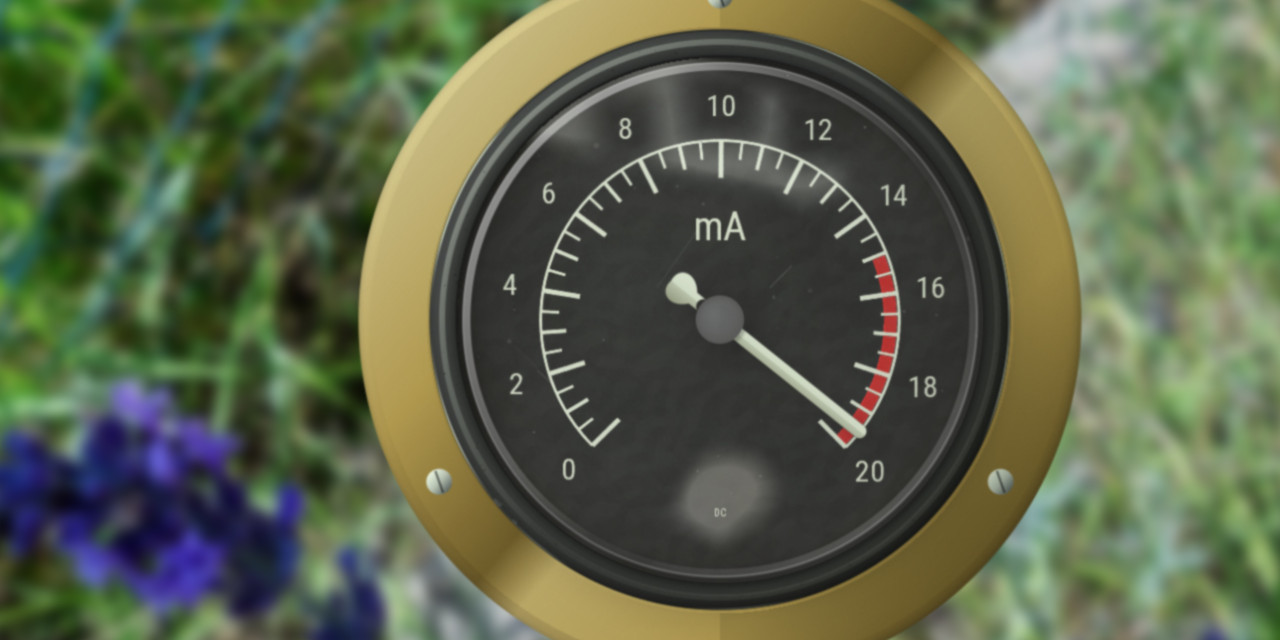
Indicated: 19.5,mA
